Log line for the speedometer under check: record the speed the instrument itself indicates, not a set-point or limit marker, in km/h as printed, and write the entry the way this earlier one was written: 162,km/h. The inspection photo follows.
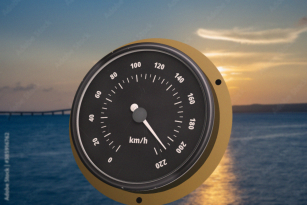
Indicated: 210,km/h
